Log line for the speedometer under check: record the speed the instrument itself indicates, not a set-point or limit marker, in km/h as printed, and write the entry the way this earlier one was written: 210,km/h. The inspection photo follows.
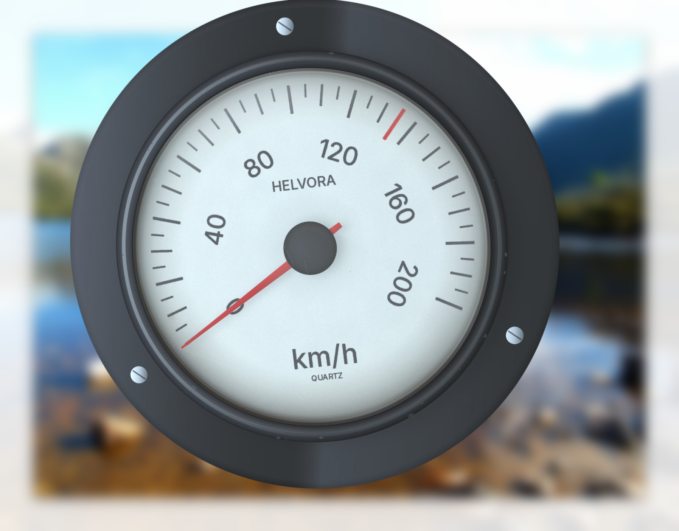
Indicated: 0,km/h
